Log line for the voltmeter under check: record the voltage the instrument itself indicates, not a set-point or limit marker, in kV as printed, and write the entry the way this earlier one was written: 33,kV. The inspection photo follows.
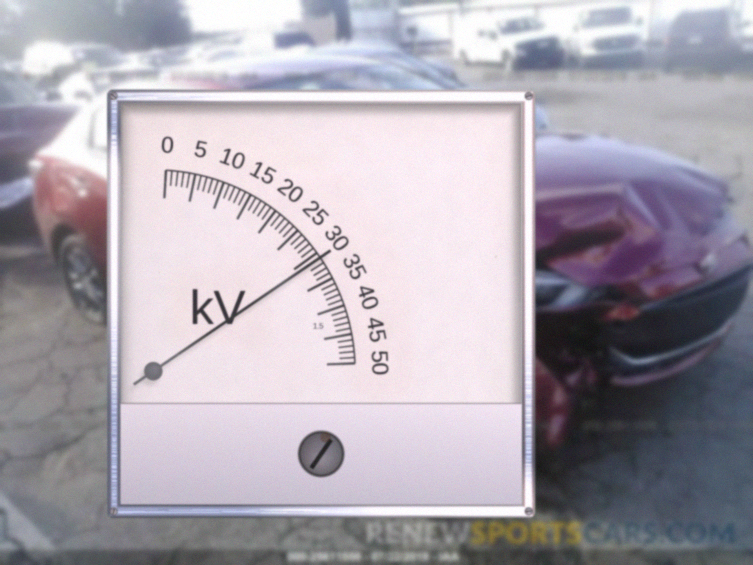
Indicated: 31,kV
